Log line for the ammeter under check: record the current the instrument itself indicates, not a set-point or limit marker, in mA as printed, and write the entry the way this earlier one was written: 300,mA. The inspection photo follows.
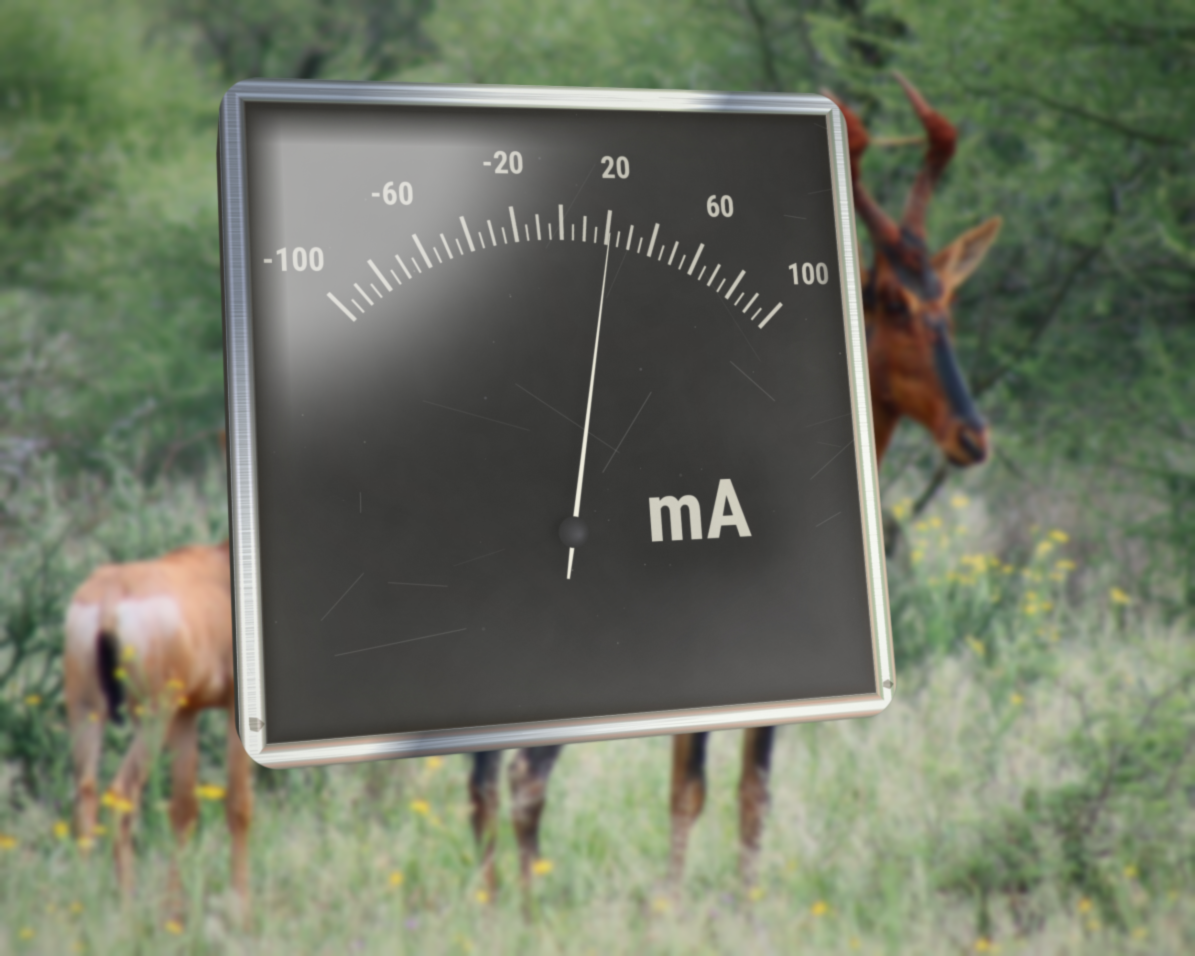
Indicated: 20,mA
